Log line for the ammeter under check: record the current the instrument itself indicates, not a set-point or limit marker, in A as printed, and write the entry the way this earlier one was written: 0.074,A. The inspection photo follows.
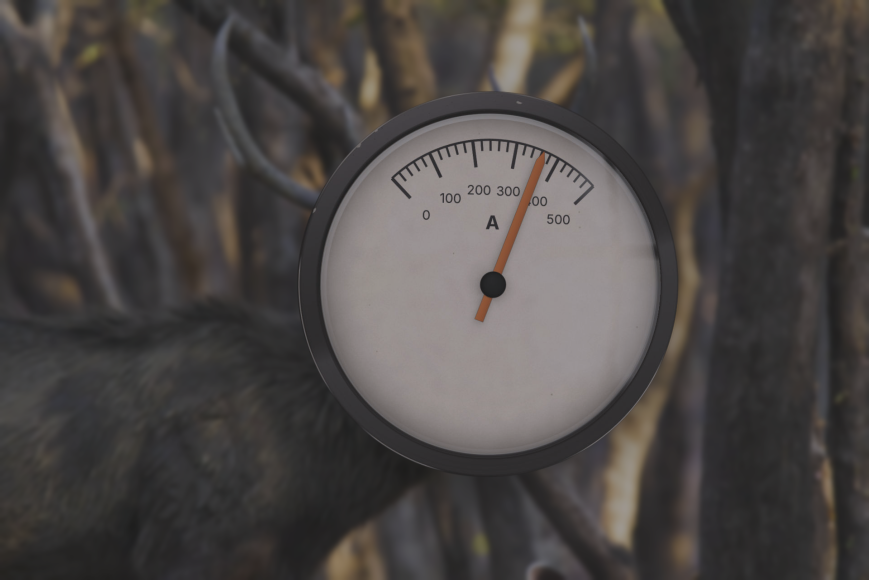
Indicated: 360,A
